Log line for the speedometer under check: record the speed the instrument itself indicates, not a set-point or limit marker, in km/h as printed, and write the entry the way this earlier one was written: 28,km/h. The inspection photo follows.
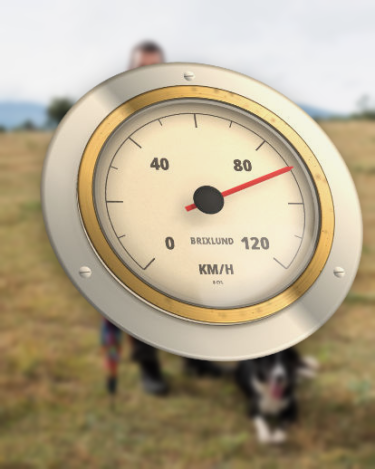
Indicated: 90,km/h
